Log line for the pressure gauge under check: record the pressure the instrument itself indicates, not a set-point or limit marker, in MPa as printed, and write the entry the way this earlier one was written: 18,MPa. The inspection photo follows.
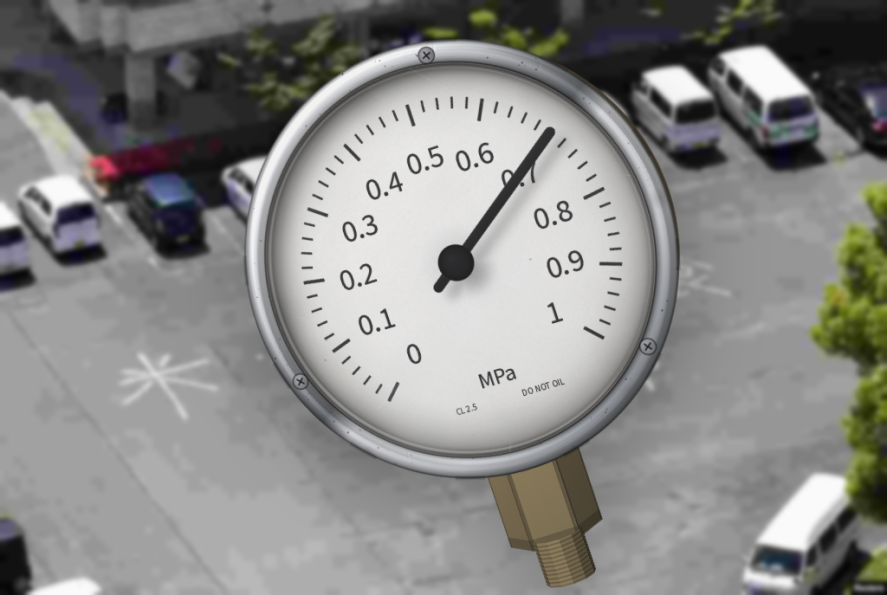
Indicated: 0.7,MPa
